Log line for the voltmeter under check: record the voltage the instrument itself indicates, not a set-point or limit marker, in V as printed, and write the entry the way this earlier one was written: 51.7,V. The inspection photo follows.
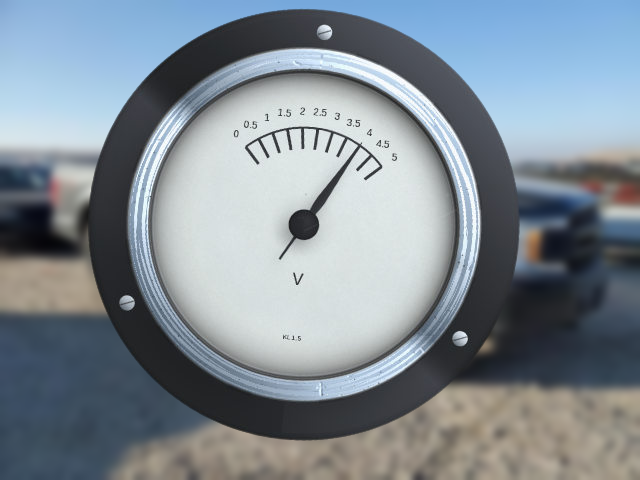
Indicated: 4,V
